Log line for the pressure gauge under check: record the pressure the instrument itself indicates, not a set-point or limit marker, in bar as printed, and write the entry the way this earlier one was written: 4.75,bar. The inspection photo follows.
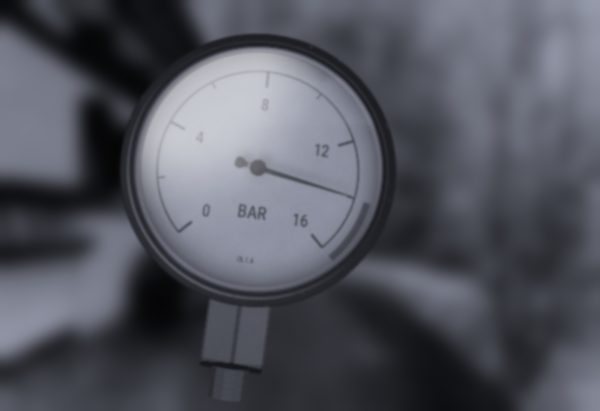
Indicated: 14,bar
